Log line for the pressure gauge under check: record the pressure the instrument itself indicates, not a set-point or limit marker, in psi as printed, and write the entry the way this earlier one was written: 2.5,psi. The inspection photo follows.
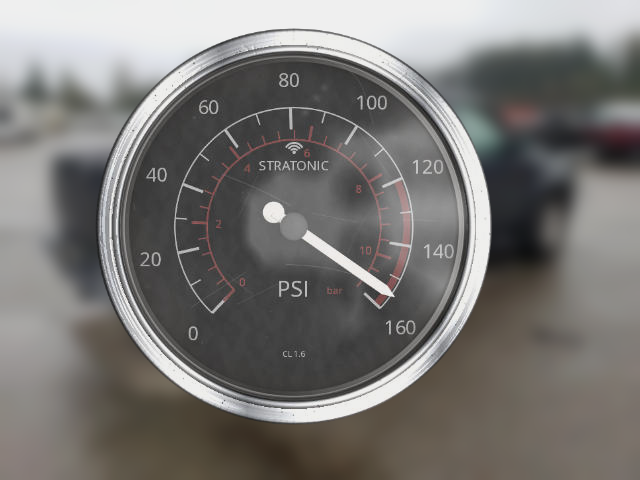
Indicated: 155,psi
